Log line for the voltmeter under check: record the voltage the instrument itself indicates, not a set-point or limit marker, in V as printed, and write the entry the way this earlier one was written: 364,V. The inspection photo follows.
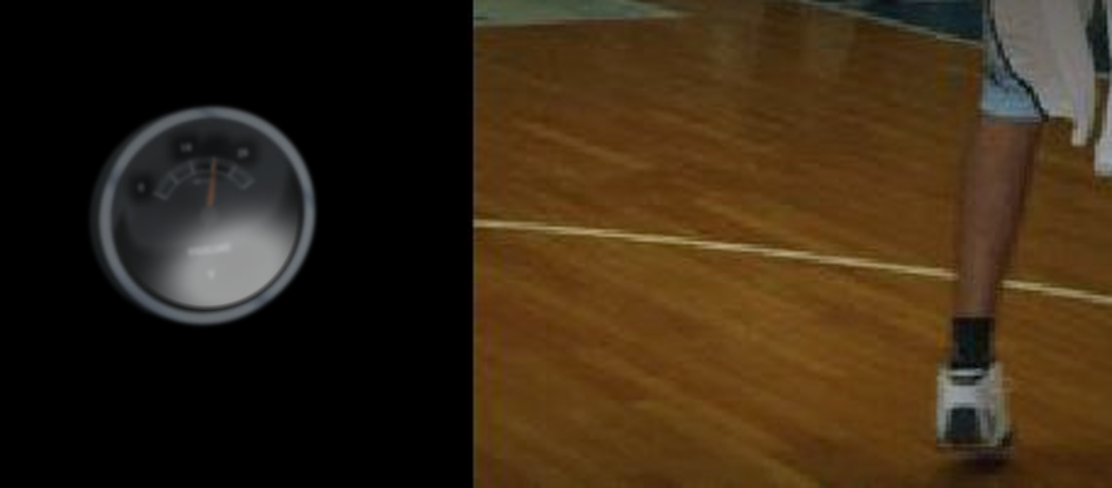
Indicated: 15,V
